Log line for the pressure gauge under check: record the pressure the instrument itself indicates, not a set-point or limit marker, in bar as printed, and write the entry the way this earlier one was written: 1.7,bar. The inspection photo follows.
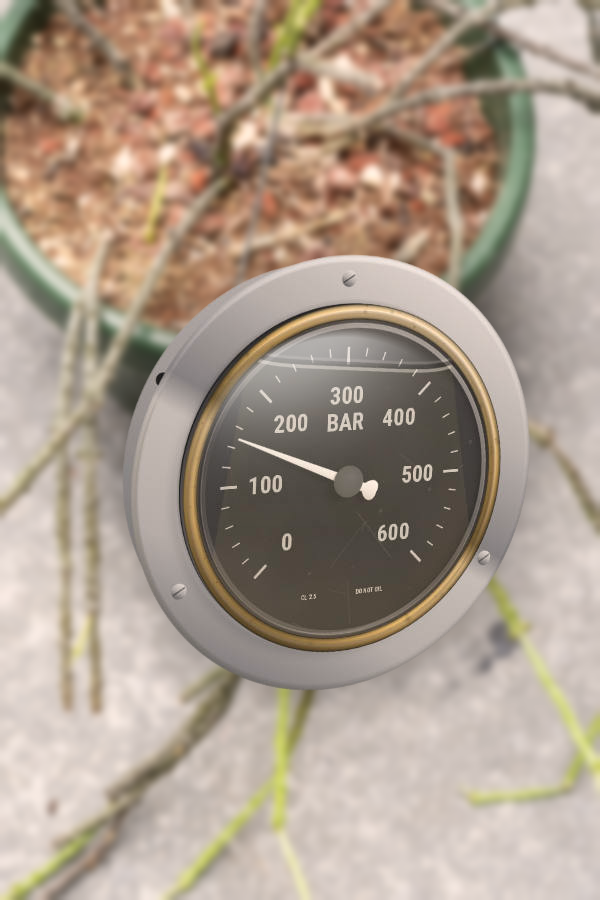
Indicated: 150,bar
